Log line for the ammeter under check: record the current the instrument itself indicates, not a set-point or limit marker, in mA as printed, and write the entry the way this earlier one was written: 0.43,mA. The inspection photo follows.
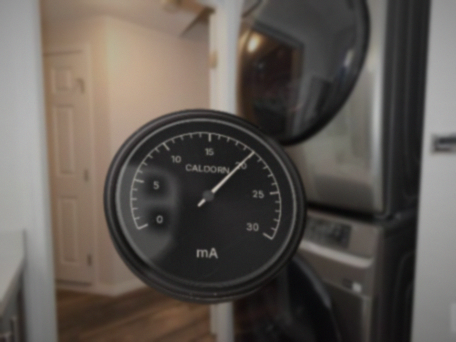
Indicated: 20,mA
